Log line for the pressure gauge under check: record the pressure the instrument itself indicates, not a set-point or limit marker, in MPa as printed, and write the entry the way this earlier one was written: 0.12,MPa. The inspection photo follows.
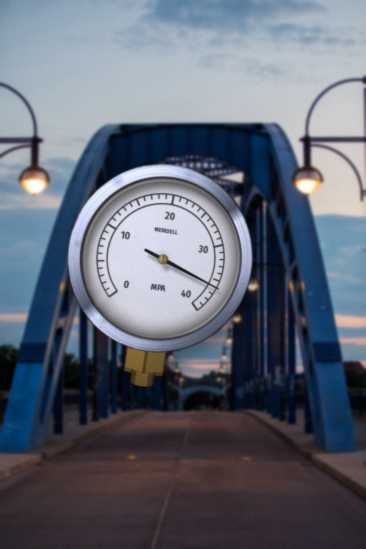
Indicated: 36,MPa
